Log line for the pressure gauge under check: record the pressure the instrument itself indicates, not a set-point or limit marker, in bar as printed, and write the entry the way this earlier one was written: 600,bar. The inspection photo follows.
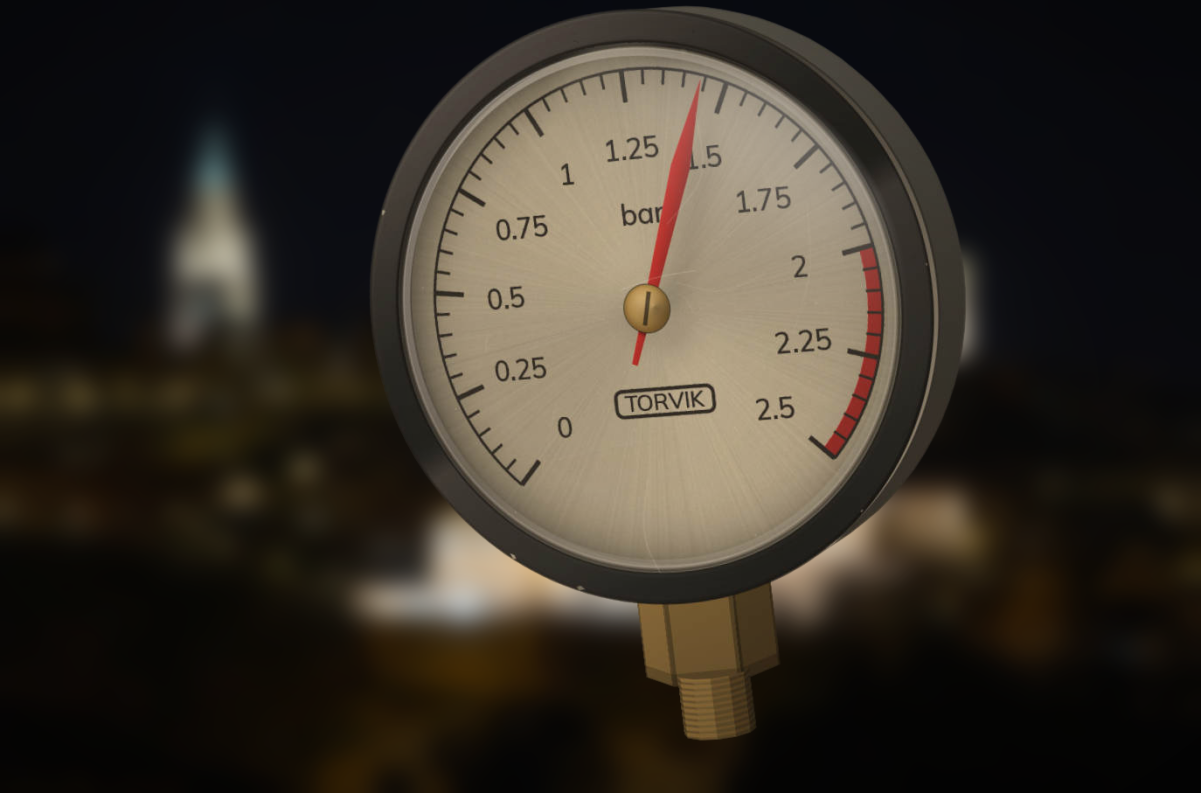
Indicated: 1.45,bar
